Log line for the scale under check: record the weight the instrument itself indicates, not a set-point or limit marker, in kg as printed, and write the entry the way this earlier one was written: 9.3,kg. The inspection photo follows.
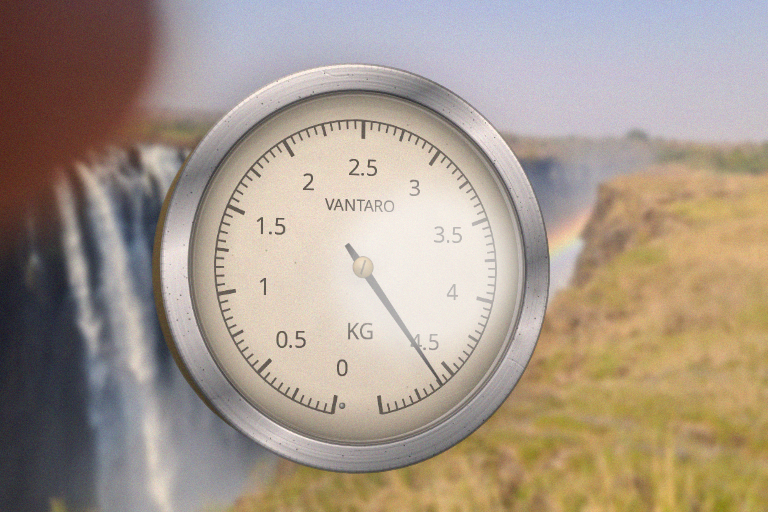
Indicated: 4.6,kg
